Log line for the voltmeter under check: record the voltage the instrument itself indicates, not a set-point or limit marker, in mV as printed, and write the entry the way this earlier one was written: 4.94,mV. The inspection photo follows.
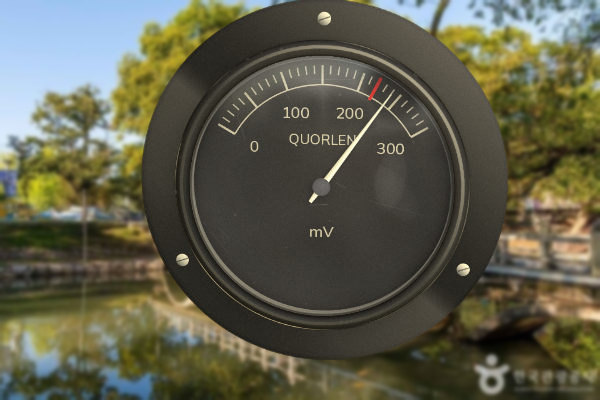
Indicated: 240,mV
